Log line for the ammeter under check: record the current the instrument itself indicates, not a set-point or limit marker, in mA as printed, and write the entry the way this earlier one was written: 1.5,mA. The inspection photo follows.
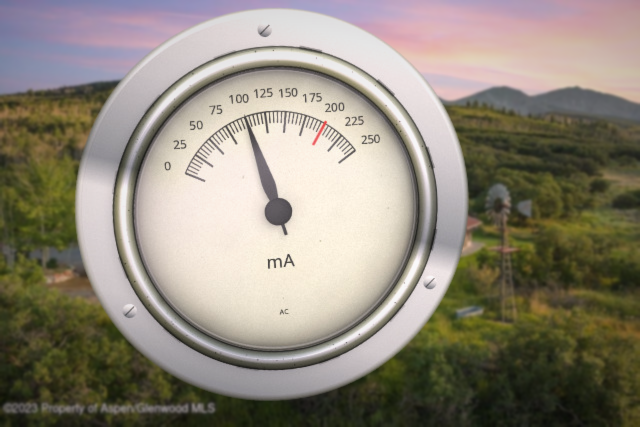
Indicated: 100,mA
